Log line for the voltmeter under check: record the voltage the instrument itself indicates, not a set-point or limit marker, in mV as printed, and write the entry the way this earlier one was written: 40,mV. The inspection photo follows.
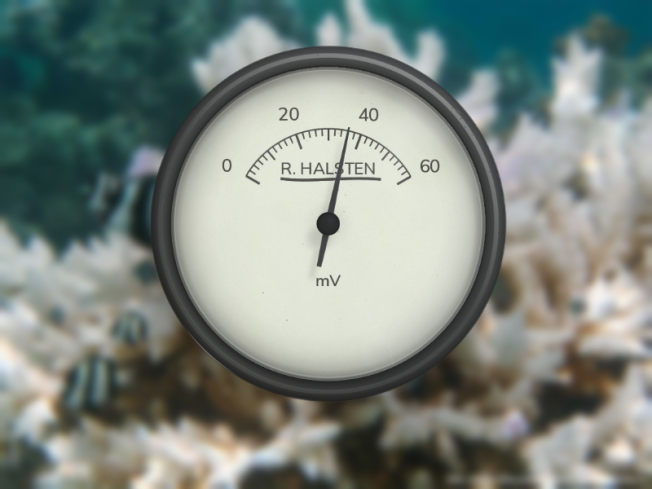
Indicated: 36,mV
